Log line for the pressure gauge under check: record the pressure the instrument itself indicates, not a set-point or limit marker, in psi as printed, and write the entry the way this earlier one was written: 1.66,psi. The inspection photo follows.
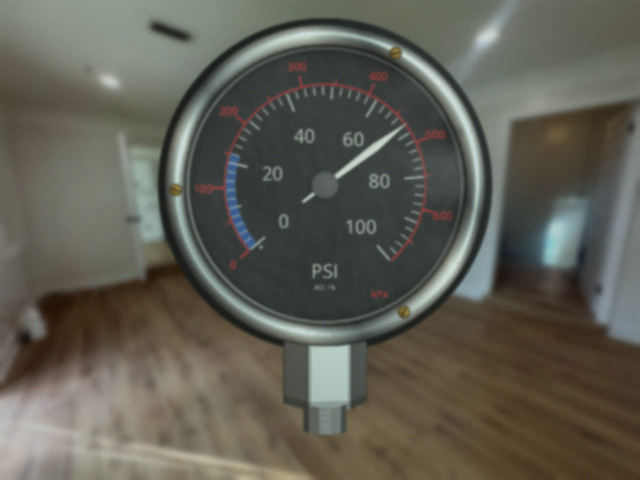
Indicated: 68,psi
